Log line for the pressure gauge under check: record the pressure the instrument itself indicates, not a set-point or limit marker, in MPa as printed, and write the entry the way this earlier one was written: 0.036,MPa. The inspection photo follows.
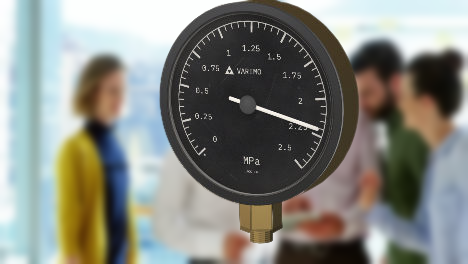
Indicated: 2.2,MPa
